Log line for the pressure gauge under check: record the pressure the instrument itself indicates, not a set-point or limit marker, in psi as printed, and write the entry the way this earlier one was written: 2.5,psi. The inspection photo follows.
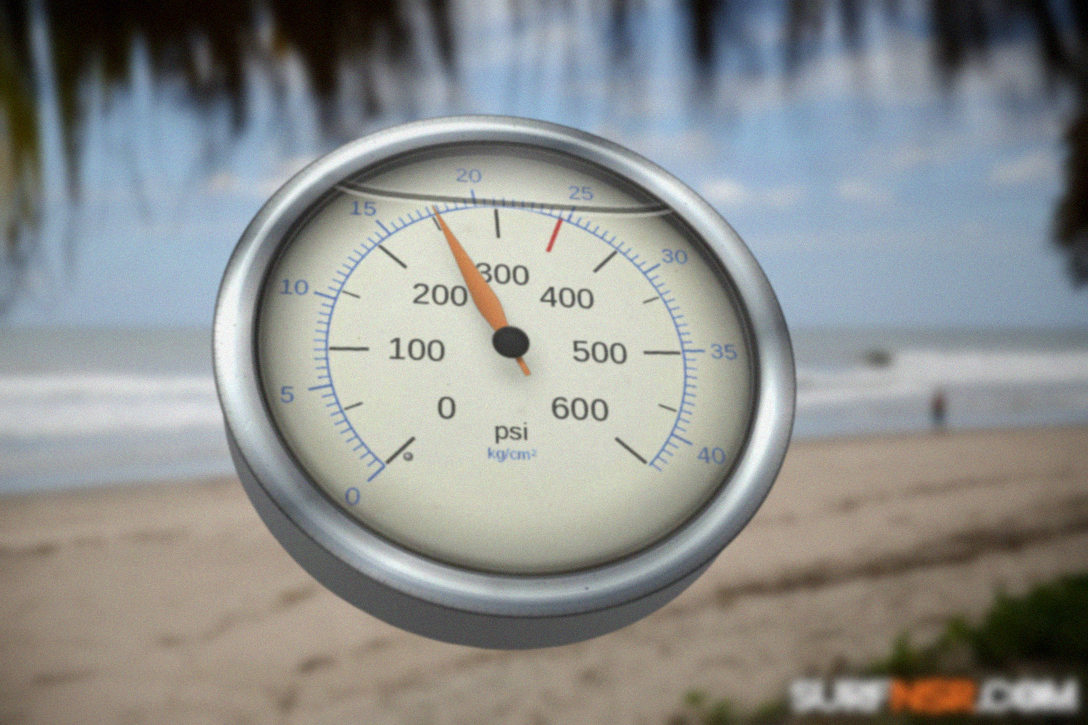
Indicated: 250,psi
